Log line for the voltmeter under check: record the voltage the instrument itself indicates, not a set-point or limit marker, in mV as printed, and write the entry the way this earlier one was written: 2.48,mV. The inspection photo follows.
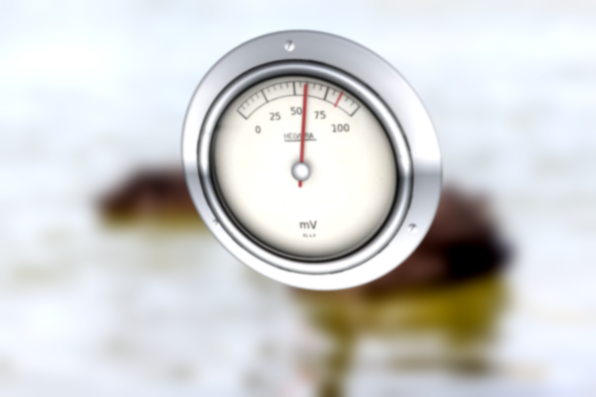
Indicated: 60,mV
